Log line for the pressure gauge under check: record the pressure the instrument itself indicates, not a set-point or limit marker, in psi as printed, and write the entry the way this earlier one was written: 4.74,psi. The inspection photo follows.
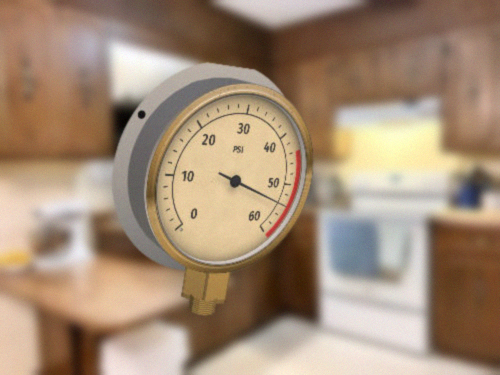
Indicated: 54,psi
